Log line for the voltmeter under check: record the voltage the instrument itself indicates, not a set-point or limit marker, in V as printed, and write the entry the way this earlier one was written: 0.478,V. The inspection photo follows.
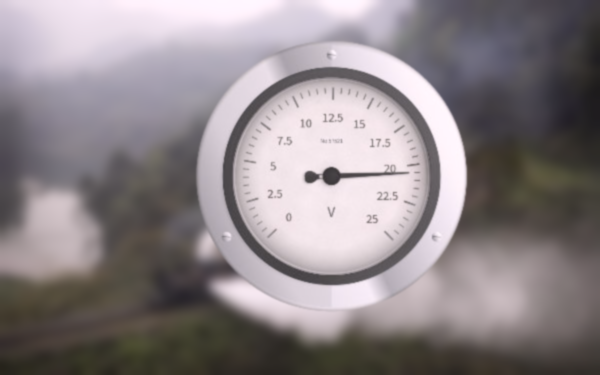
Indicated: 20.5,V
